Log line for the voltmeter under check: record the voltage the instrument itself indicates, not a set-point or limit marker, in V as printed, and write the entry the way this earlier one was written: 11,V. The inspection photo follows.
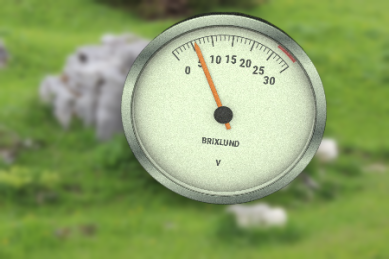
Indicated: 6,V
